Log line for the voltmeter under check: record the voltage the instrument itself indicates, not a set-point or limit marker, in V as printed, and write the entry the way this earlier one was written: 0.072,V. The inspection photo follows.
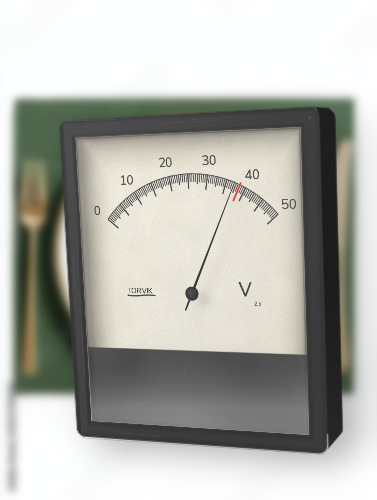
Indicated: 37.5,V
